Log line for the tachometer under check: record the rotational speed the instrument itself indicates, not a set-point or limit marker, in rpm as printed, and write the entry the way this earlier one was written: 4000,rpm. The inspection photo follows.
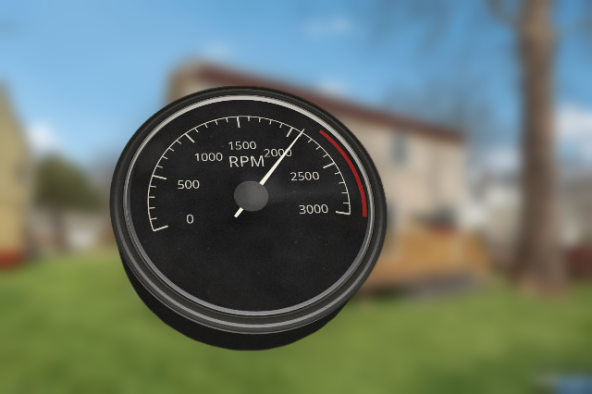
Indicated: 2100,rpm
